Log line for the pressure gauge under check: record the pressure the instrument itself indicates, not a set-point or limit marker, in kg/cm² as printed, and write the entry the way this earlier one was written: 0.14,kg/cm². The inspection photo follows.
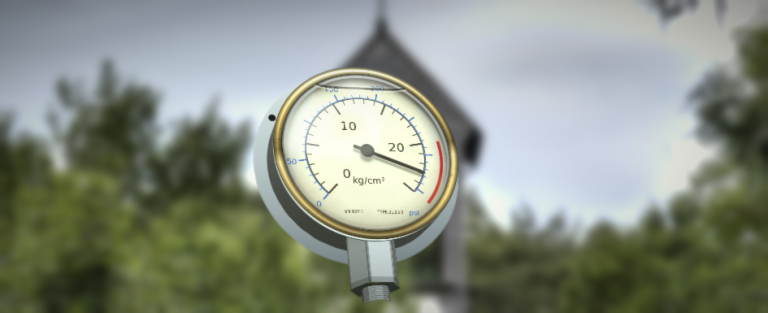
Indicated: 23,kg/cm²
